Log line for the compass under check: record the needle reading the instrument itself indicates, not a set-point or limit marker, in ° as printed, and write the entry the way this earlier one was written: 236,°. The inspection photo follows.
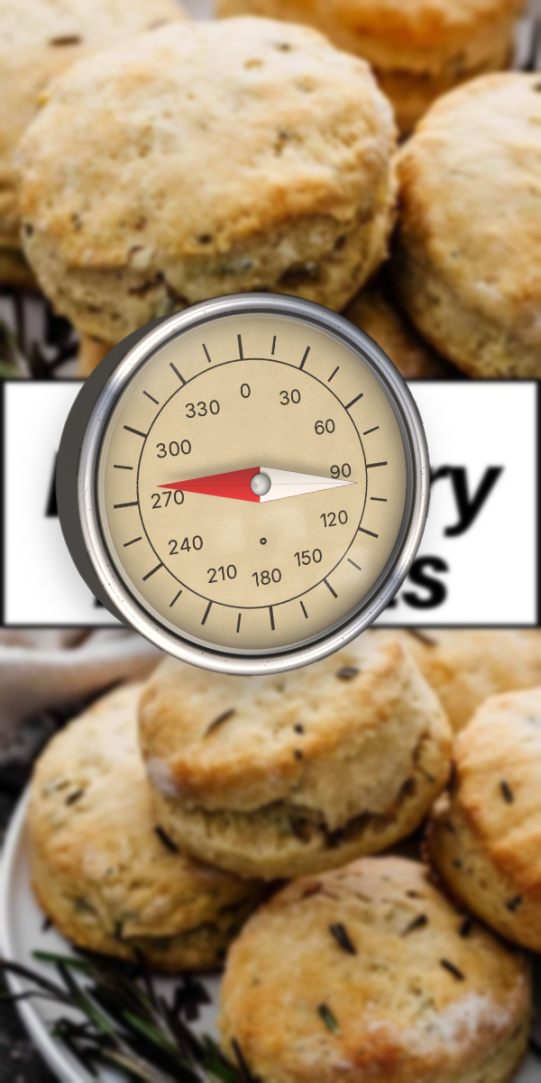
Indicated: 277.5,°
